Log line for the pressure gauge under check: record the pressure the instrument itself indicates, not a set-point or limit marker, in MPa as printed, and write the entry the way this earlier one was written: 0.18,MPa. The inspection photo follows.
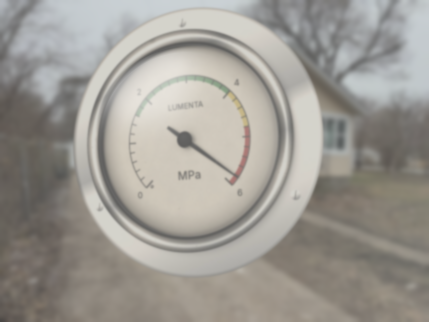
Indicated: 5.8,MPa
